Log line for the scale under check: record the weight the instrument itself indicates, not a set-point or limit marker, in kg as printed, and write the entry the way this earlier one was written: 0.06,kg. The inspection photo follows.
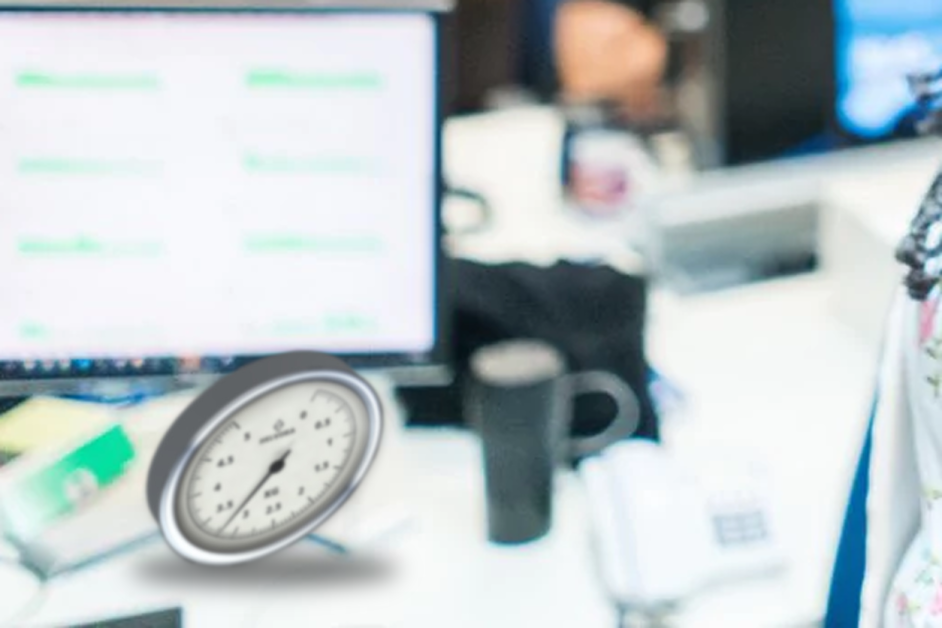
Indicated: 3.25,kg
